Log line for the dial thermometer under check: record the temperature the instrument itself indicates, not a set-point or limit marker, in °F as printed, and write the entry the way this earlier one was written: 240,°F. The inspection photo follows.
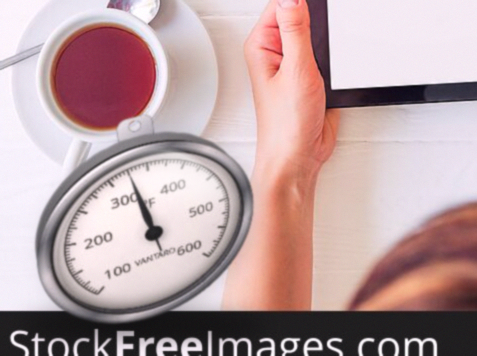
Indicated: 325,°F
